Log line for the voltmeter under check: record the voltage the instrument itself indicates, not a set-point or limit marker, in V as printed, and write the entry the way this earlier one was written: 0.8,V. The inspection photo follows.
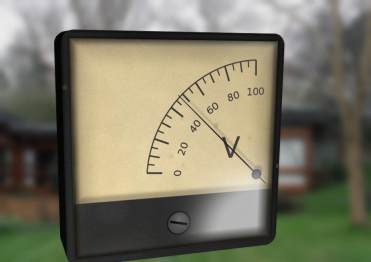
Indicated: 47.5,V
